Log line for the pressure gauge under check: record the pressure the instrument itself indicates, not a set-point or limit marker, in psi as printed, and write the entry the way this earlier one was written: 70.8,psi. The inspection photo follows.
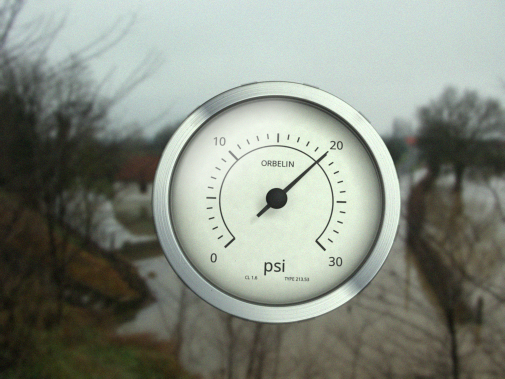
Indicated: 20,psi
